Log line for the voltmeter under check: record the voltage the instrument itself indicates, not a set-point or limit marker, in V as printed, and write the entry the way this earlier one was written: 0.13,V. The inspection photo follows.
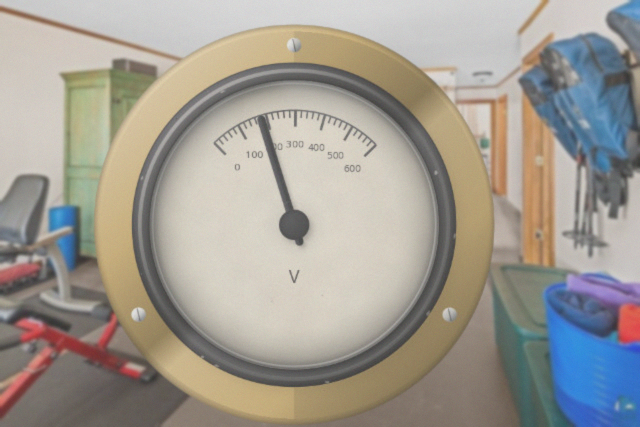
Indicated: 180,V
